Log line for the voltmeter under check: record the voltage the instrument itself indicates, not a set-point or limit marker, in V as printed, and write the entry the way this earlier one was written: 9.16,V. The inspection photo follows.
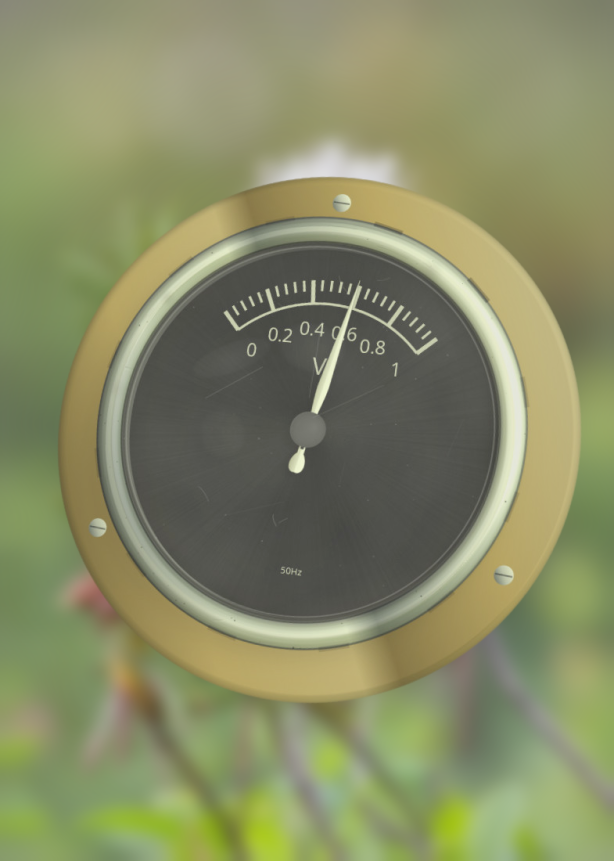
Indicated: 0.6,V
